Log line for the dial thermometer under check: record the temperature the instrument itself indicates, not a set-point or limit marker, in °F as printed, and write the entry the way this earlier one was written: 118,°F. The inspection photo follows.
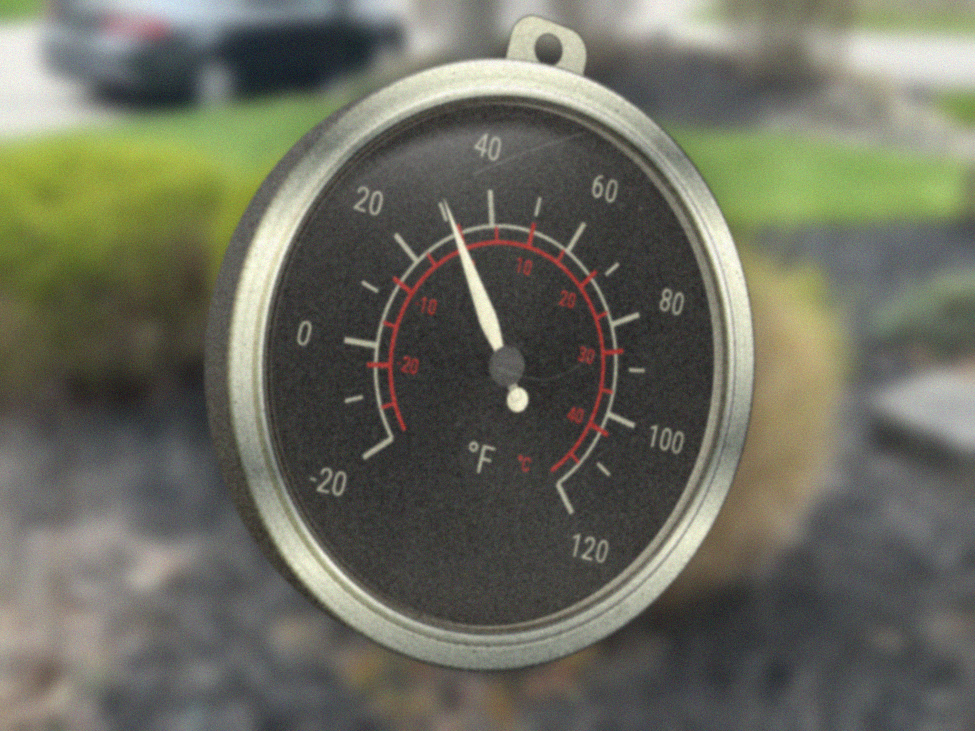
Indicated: 30,°F
